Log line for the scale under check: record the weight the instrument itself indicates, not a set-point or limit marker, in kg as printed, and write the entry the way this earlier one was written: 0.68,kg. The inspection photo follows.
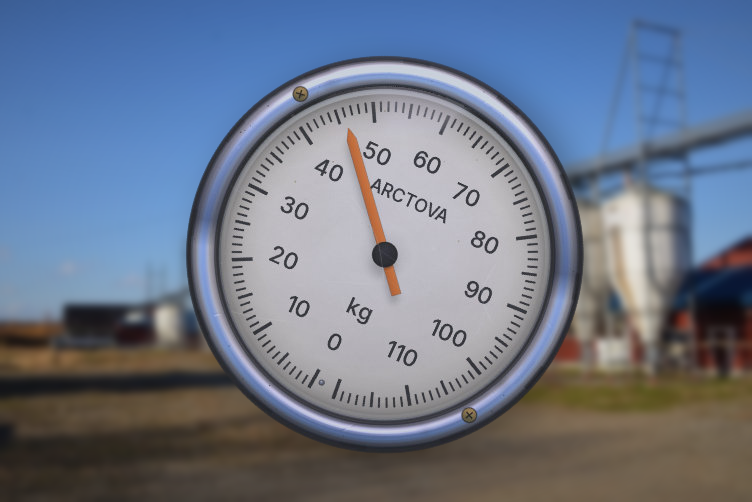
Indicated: 46,kg
